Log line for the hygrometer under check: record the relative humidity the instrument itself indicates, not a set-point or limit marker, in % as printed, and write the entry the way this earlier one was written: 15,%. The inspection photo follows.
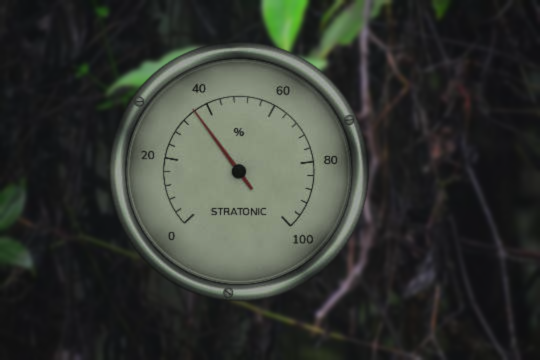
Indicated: 36,%
